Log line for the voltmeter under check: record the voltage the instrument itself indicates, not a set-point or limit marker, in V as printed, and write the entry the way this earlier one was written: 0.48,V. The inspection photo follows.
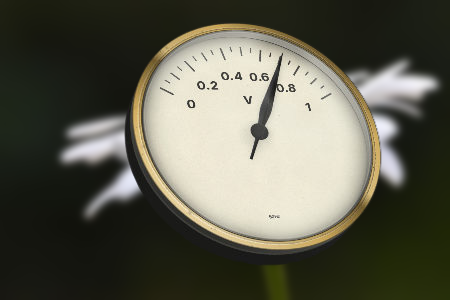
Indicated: 0.7,V
